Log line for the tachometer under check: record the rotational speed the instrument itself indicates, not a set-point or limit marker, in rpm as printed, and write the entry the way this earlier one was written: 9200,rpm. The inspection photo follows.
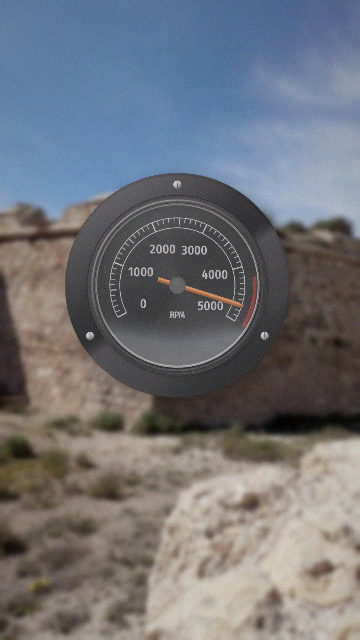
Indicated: 4700,rpm
